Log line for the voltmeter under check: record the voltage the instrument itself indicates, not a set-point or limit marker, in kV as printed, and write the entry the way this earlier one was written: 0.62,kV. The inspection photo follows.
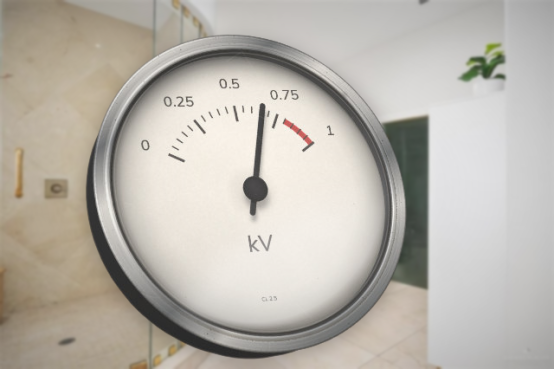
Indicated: 0.65,kV
